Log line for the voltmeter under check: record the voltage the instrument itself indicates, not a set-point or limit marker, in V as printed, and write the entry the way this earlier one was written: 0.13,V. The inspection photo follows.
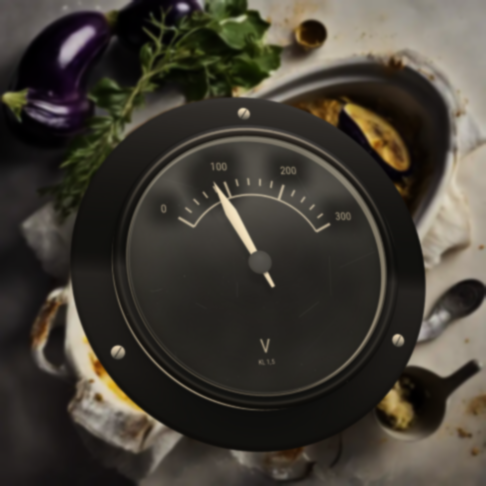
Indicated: 80,V
